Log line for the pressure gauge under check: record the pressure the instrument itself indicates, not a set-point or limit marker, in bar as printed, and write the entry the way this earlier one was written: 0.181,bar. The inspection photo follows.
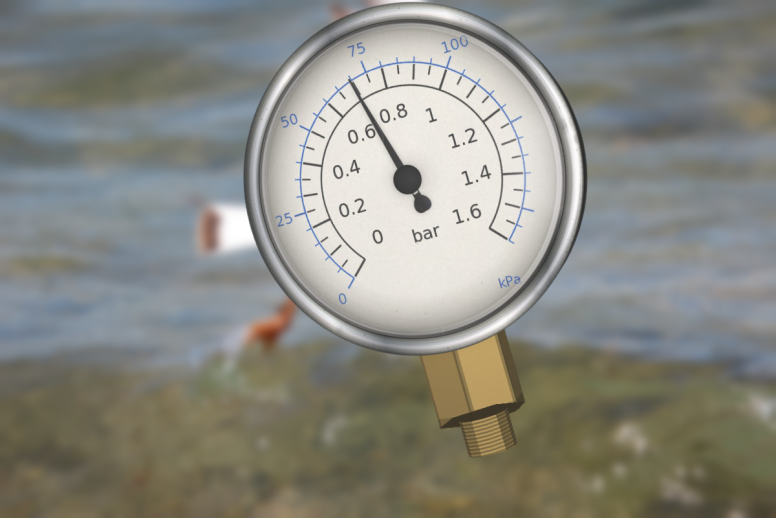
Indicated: 0.7,bar
